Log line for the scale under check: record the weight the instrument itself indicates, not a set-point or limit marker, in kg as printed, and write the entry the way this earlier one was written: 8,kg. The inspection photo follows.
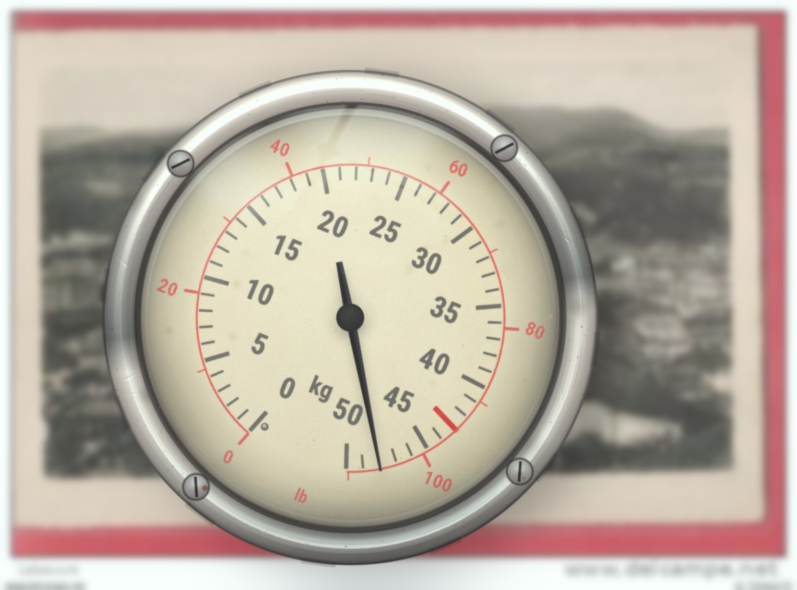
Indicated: 48,kg
